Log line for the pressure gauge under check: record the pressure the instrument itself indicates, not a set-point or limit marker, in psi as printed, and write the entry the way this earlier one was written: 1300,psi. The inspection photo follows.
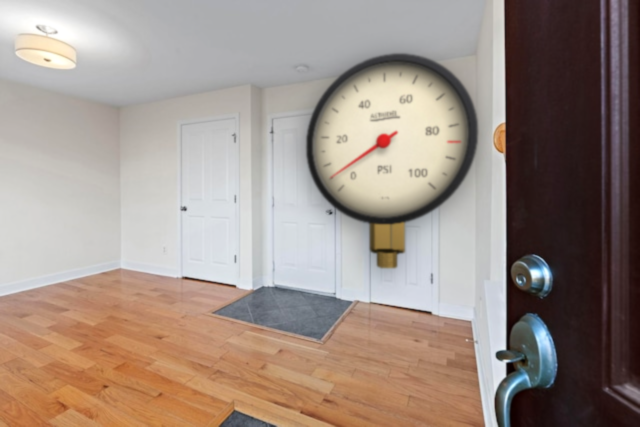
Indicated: 5,psi
